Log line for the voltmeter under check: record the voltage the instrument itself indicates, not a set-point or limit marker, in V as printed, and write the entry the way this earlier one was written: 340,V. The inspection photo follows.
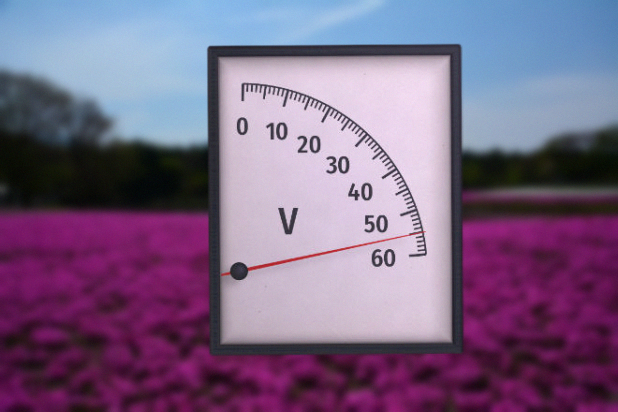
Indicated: 55,V
